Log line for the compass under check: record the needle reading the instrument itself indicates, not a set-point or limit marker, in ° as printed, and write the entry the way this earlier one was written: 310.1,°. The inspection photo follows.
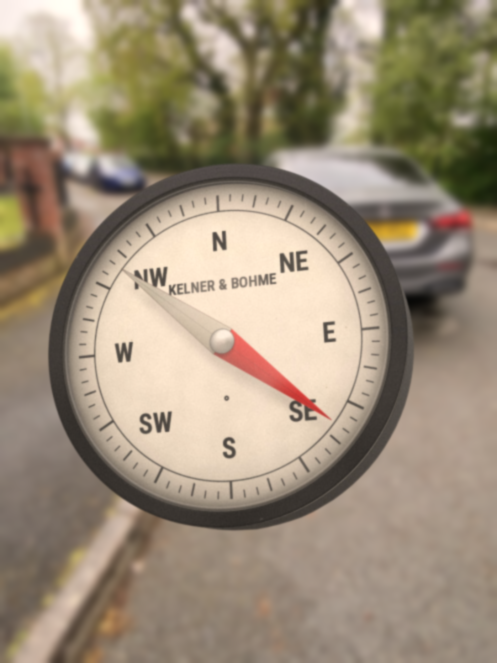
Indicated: 130,°
